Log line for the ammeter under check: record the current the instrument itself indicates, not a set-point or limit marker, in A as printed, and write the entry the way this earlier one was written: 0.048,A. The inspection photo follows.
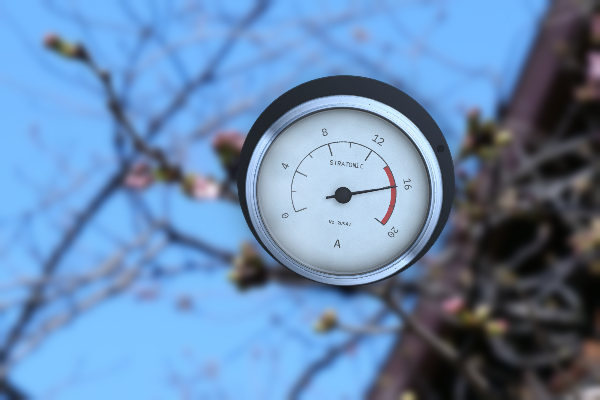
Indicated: 16,A
